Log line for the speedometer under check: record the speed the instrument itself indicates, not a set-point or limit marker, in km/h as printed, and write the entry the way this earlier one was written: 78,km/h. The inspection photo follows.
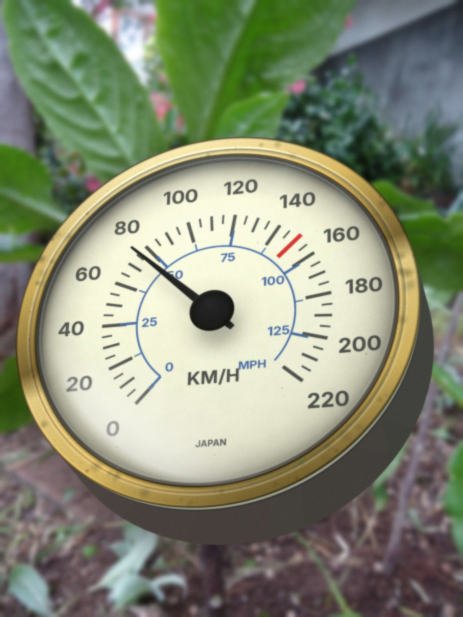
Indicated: 75,km/h
